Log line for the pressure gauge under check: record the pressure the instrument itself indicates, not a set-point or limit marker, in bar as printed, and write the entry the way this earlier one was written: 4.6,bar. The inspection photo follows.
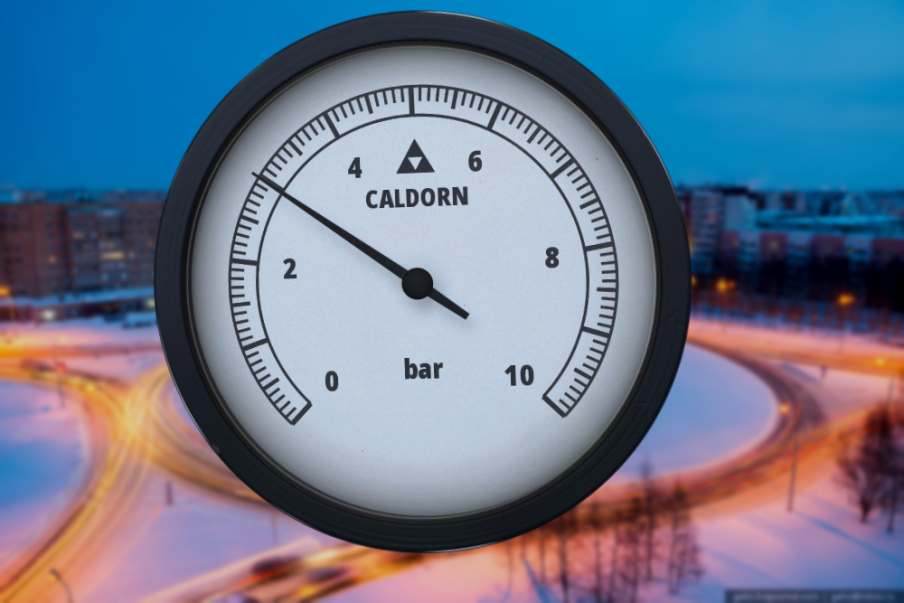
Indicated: 3,bar
